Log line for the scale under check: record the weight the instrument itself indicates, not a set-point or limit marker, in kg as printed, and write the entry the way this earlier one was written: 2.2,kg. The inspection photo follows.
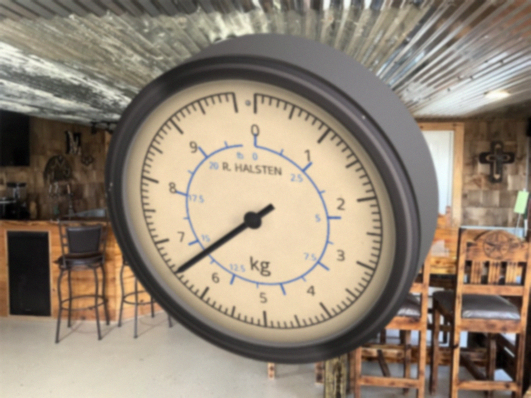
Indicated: 6.5,kg
